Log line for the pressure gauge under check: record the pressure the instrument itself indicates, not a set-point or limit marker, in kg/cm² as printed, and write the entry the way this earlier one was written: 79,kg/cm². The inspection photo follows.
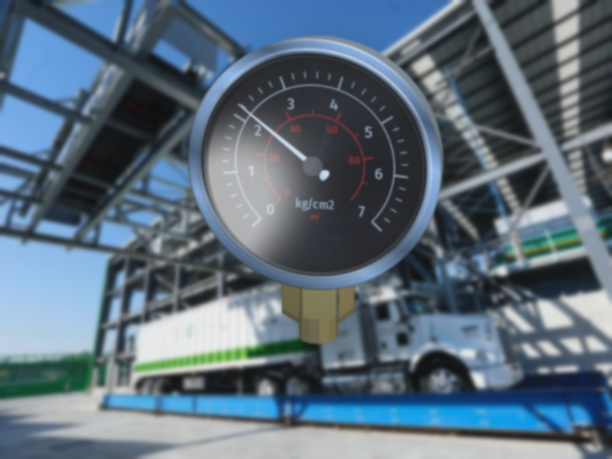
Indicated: 2.2,kg/cm²
